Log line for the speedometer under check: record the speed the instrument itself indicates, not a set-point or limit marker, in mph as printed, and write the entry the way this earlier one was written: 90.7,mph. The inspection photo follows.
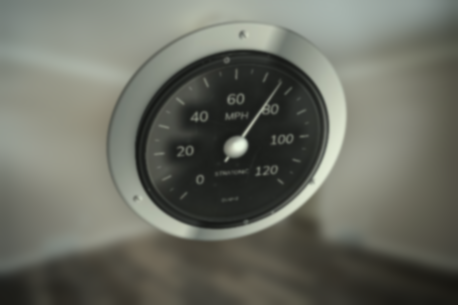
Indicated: 75,mph
